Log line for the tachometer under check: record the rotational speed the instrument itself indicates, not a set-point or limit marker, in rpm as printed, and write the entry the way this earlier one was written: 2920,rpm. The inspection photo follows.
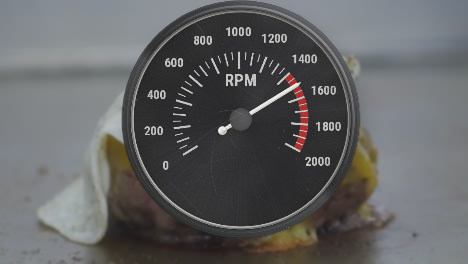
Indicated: 1500,rpm
